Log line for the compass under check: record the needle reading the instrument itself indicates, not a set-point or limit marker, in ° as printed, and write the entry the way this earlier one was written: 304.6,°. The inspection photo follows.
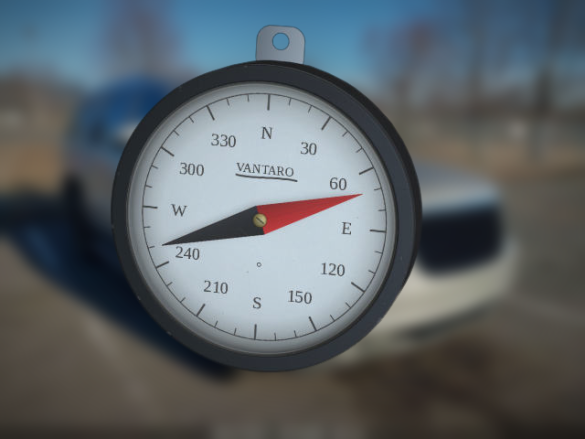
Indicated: 70,°
